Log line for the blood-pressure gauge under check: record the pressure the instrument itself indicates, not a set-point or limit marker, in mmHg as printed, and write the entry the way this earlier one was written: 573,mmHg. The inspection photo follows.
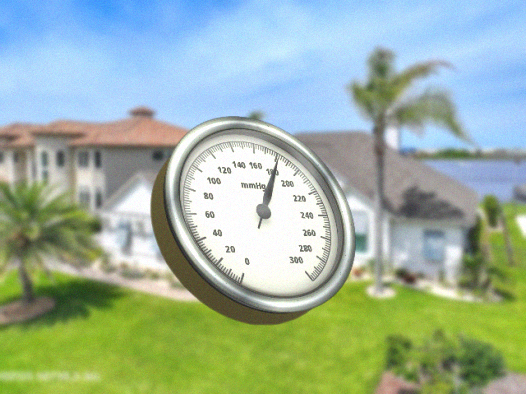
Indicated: 180,mmHg
